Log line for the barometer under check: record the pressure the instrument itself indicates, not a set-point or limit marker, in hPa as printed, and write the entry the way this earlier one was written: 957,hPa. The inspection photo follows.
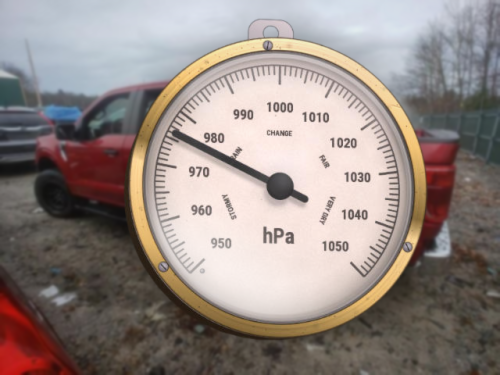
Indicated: 976,hPa
